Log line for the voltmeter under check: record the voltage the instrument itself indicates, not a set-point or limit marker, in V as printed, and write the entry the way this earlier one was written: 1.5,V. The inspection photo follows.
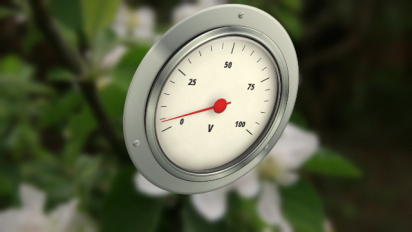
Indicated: 5,V
